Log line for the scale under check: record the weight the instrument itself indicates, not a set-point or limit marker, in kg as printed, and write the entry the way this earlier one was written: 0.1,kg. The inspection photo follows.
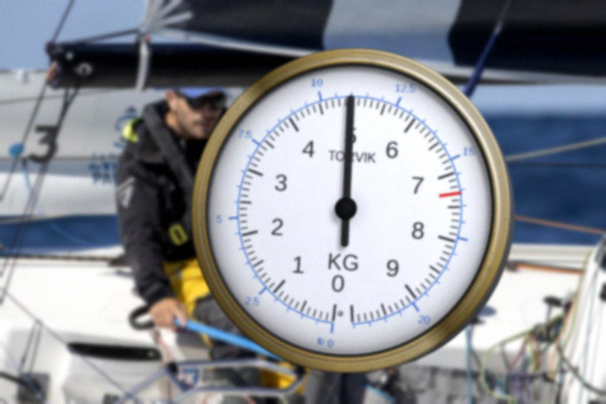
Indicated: 5,kg
